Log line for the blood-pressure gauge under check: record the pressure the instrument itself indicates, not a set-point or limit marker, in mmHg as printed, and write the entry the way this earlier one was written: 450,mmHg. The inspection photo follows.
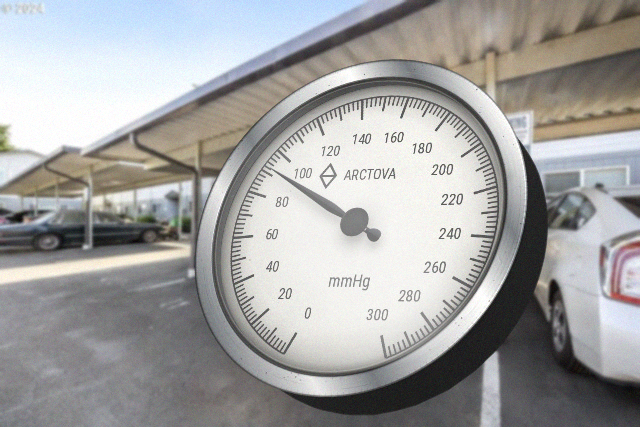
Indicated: 92,mmHg
